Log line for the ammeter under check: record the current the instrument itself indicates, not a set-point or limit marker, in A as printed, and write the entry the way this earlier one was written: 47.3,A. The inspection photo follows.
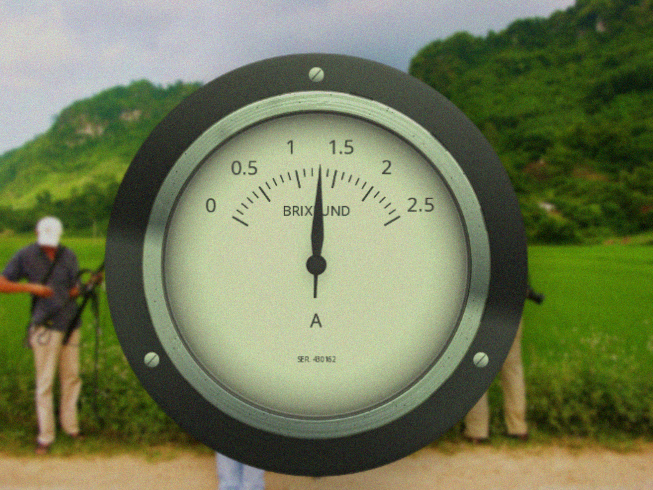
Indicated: 1.3,A
